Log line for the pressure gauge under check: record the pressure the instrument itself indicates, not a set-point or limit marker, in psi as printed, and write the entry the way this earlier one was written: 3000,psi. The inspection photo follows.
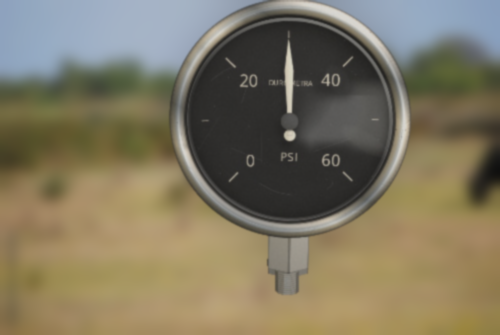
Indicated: 30,psi
